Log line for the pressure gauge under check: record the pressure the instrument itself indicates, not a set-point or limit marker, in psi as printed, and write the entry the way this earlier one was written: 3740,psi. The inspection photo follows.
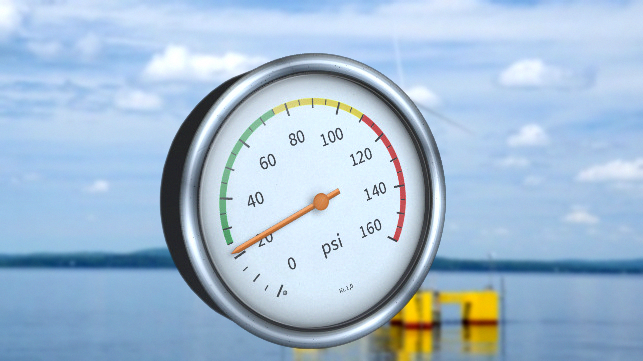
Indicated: 22.5,psi
